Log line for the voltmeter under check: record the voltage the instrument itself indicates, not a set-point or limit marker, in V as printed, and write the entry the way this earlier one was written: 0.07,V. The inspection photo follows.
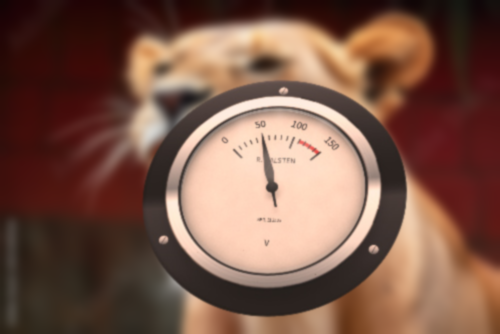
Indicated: 50,V
